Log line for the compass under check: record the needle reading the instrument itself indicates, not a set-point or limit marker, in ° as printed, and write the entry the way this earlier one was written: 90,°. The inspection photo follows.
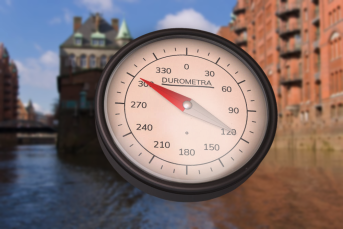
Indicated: 300,°
